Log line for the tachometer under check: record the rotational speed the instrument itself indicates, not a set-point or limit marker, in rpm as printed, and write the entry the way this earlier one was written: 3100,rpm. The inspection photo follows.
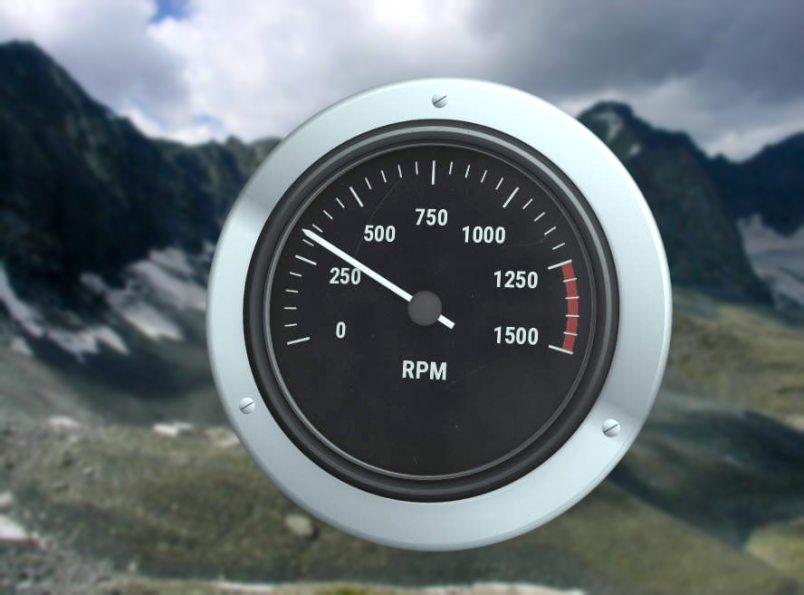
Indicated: 325,rpm
